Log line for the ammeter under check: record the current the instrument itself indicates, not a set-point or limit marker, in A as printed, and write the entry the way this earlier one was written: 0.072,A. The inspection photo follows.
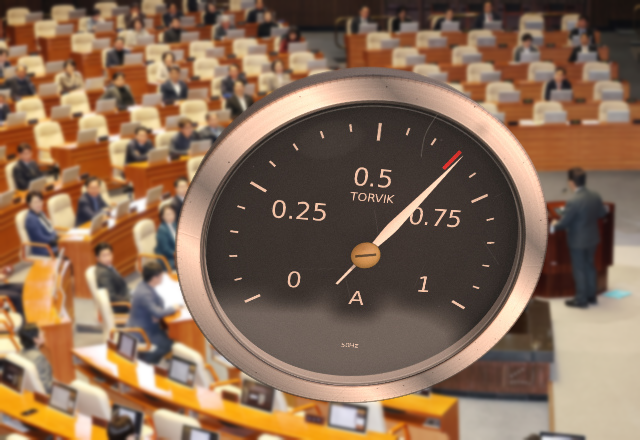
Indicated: 0.65,A
